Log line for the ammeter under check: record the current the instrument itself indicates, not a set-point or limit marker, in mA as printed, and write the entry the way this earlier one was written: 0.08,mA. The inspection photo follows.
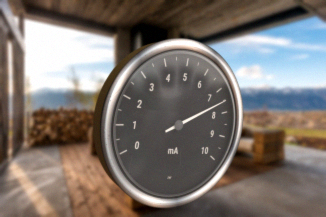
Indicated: 7.5,mA
